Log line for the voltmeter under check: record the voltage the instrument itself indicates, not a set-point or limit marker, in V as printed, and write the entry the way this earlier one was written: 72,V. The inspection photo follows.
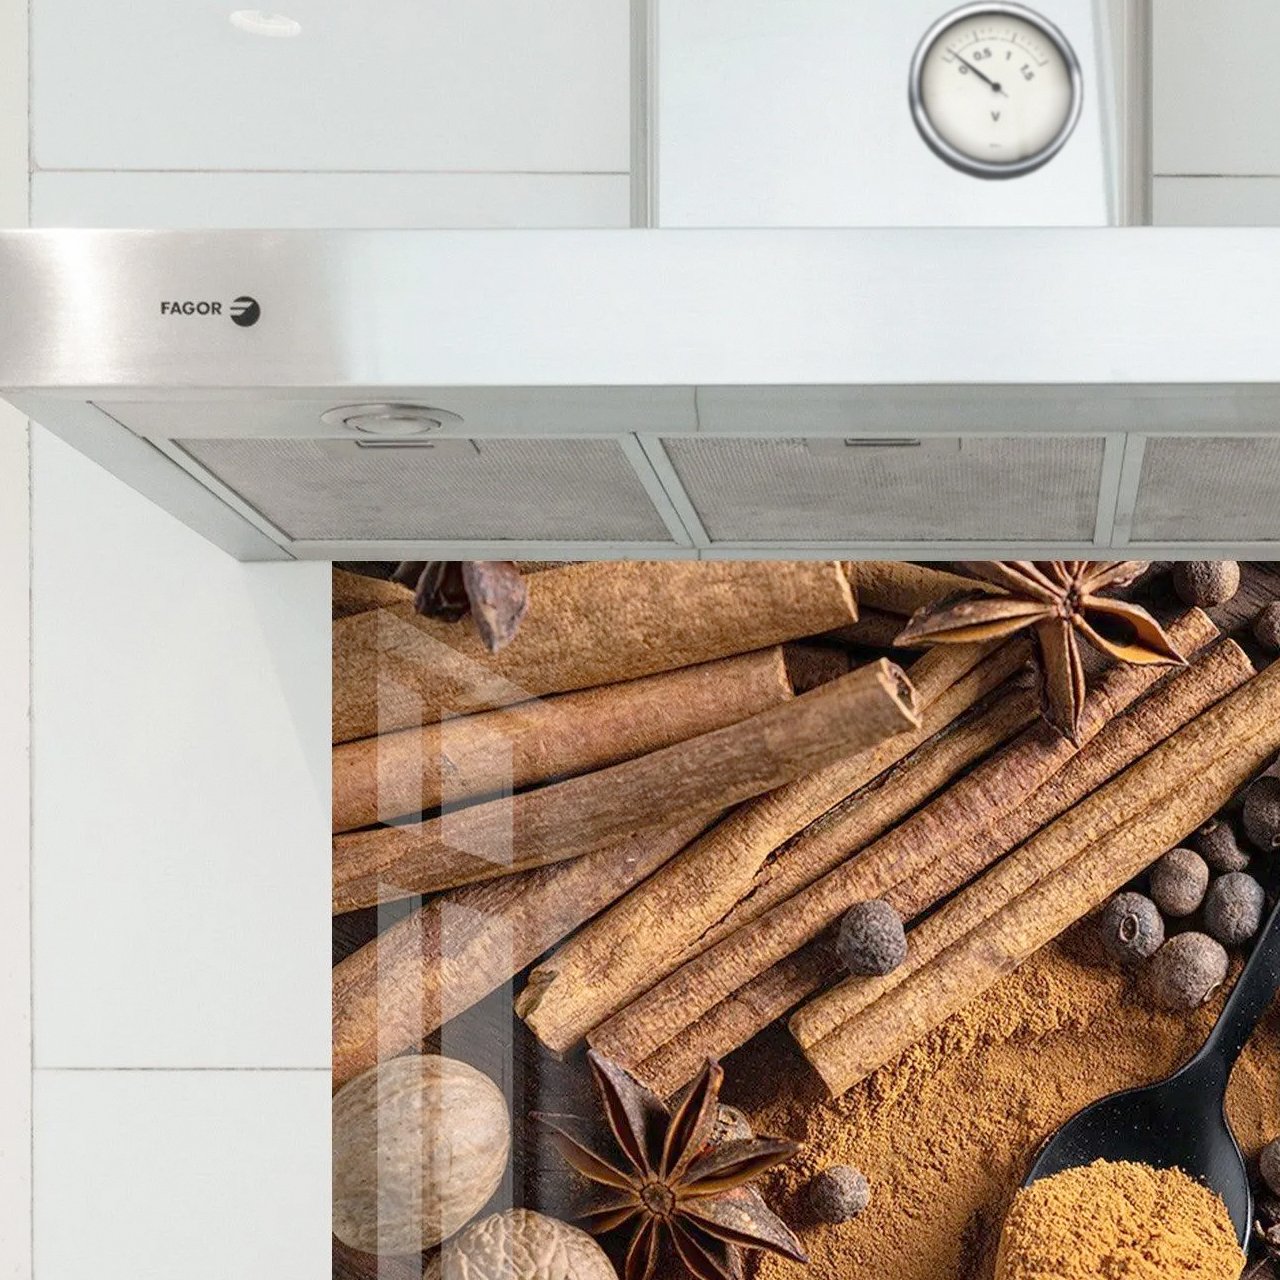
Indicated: 0.1,V
